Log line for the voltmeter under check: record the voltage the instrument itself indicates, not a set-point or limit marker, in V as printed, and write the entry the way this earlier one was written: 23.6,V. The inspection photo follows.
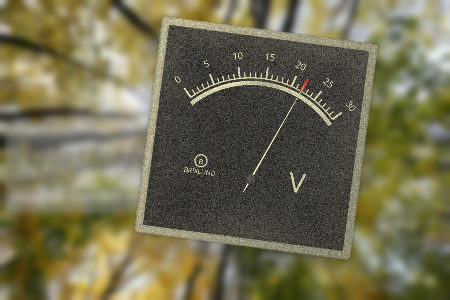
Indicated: 22,V
